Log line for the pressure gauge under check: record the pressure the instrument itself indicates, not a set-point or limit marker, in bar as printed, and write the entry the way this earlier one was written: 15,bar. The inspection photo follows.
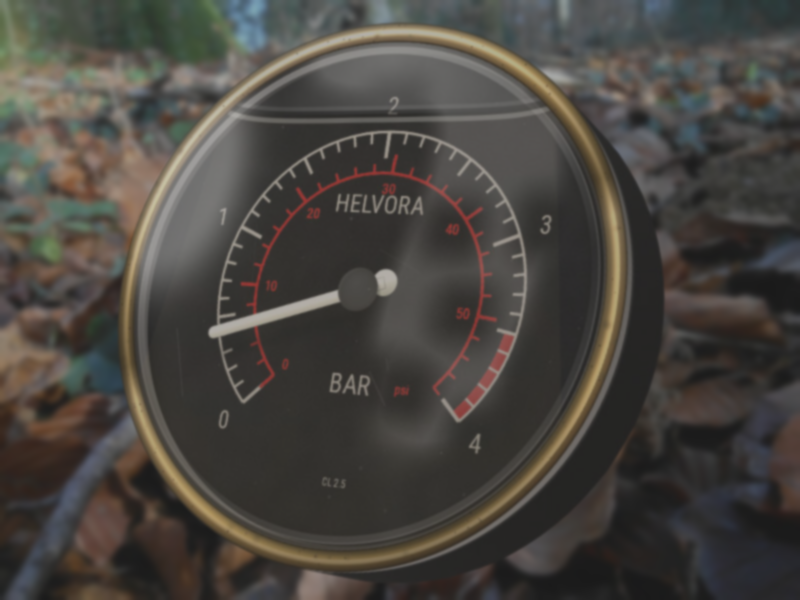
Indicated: 0.4,bar
